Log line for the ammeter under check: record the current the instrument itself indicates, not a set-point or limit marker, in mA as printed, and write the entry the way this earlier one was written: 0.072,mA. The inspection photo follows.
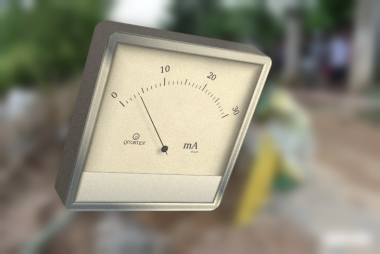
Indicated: 4,mA
